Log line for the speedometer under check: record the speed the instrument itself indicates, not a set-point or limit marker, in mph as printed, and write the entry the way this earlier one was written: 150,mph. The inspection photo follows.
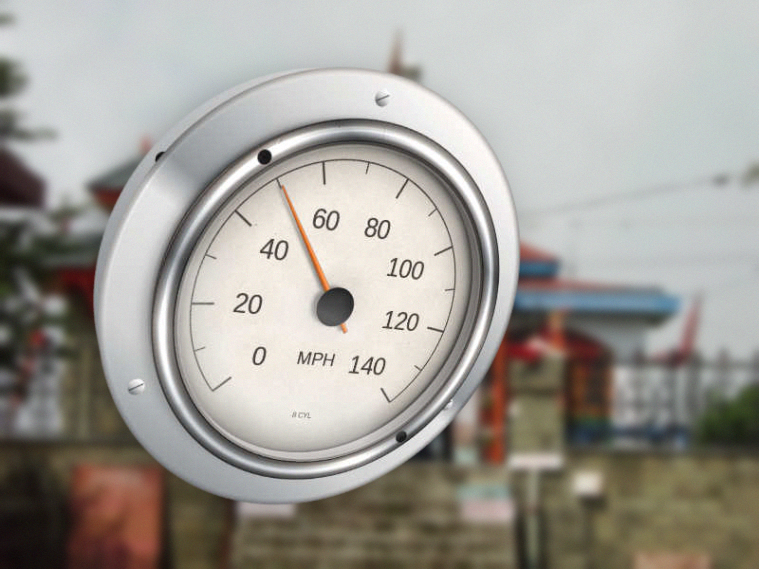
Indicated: 50,mph
